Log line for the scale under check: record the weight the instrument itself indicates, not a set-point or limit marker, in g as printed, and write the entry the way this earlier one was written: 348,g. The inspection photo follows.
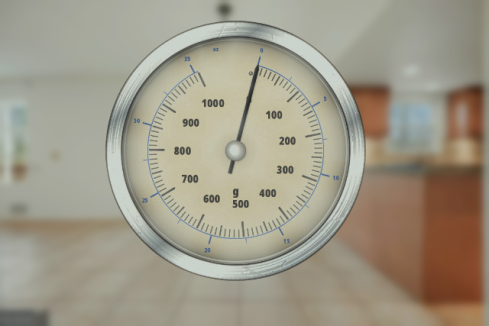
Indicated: 0,g
